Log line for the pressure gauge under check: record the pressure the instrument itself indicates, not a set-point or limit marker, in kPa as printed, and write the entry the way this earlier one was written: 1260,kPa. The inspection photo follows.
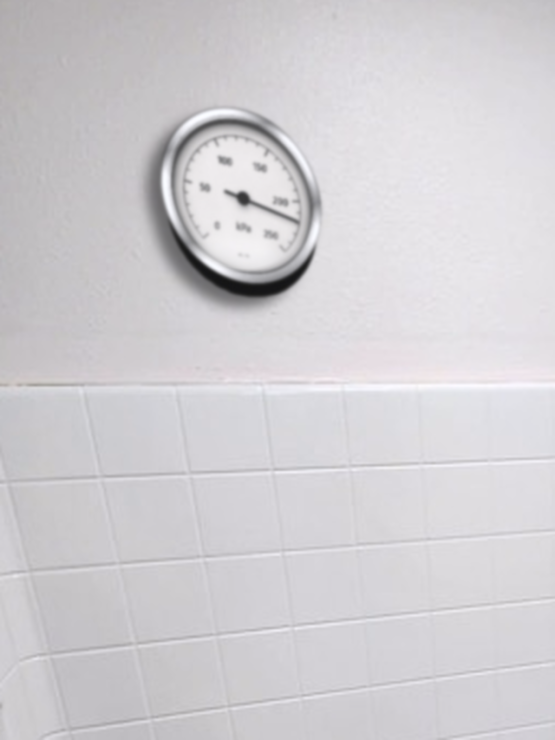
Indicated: 220,kPa
